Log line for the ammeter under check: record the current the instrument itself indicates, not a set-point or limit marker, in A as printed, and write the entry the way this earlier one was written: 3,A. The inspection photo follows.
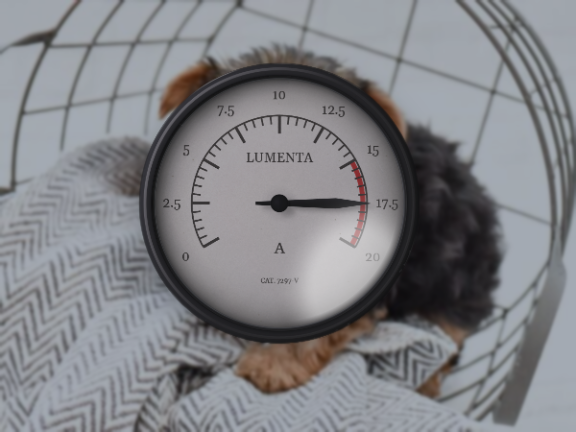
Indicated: 17.5,A
